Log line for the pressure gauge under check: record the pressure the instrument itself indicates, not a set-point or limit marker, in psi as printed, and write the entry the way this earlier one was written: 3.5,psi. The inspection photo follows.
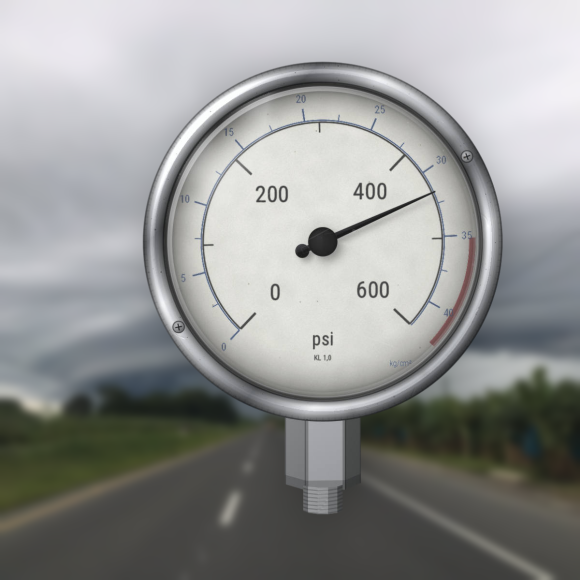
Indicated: 450,psi
